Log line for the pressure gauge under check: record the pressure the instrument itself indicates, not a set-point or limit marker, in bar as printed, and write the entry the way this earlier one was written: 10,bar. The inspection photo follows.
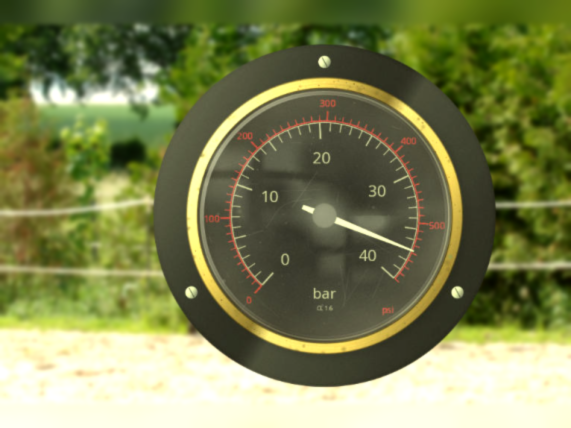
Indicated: 37,bar
